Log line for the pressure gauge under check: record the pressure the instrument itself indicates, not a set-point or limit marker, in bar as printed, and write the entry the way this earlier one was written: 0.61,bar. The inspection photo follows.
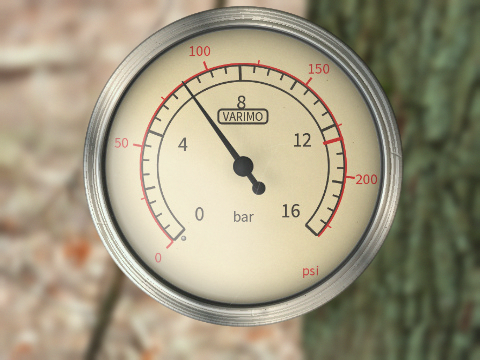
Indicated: 6,bar
